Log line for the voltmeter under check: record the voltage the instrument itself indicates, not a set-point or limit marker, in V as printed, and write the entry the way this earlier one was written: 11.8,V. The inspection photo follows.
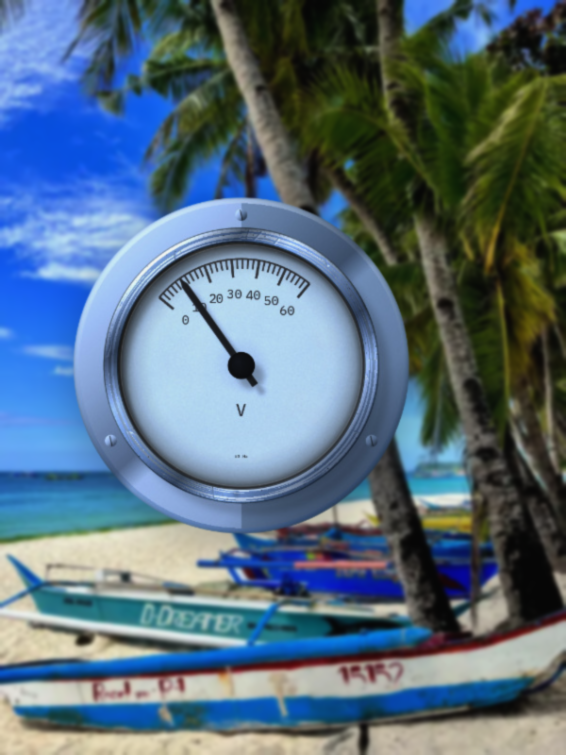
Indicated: 10,V
